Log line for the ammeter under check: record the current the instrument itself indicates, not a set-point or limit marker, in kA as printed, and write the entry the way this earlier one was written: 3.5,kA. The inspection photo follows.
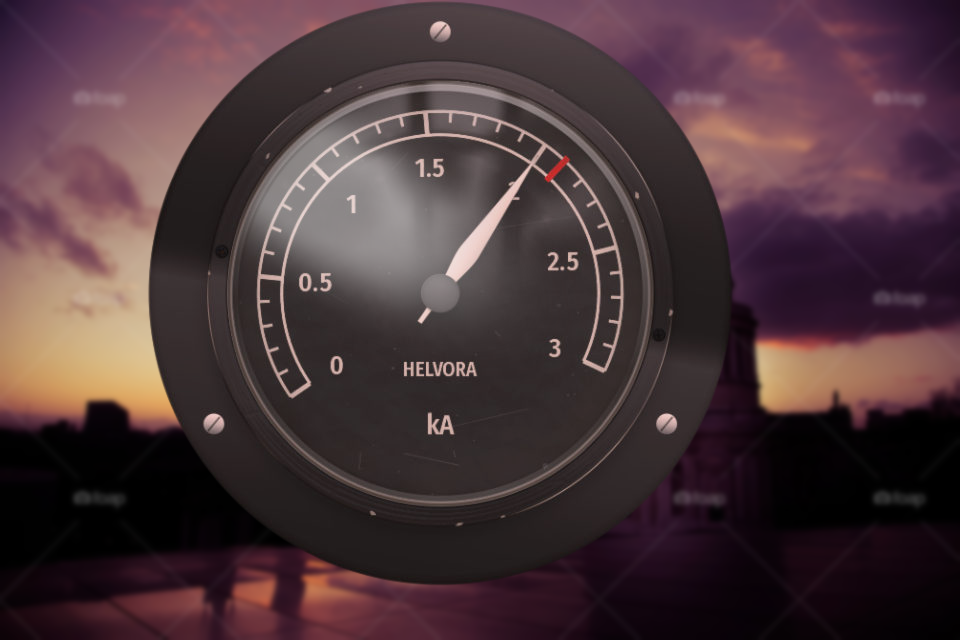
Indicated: 2,kA
